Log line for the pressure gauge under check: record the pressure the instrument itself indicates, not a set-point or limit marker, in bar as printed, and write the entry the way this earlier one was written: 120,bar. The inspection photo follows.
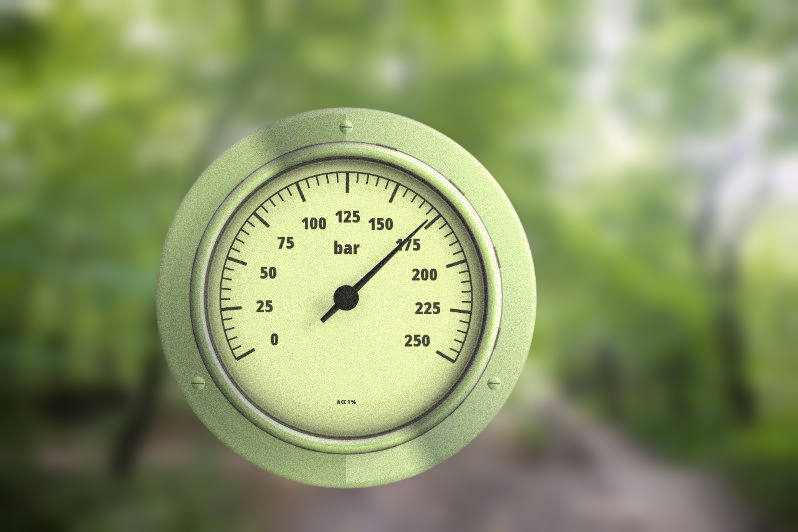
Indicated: 172.5,bar
